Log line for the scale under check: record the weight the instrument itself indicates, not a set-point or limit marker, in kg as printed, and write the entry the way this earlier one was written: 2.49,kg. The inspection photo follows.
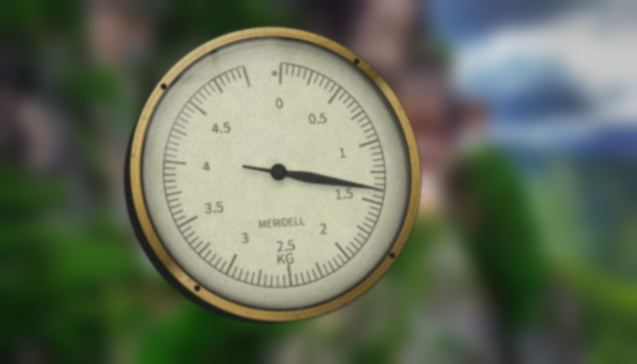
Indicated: 1.4,kg
